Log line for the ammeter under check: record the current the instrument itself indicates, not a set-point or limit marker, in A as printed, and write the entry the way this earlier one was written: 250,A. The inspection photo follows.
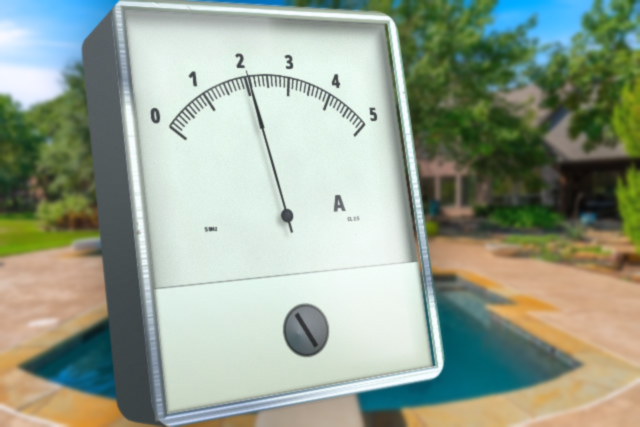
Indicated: 2,A
